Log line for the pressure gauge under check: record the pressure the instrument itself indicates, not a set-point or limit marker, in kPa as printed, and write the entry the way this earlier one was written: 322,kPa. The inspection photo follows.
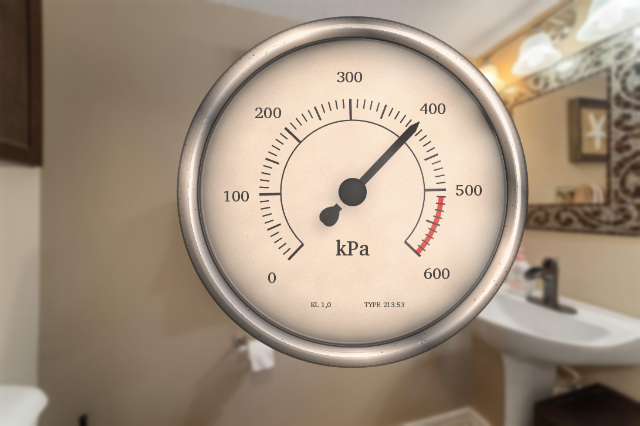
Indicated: 400,kPa
